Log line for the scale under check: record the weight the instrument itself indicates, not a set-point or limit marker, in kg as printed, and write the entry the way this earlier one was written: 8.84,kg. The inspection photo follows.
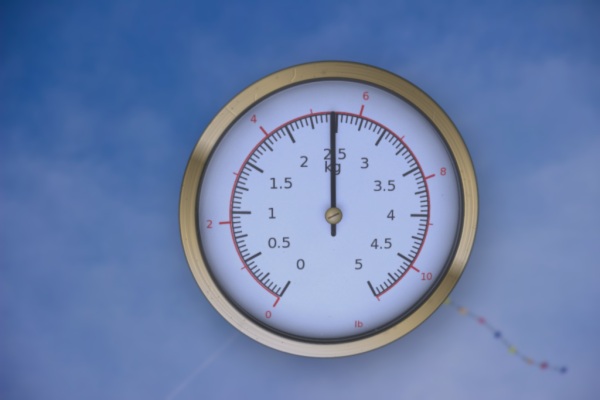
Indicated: 2.45,kg
